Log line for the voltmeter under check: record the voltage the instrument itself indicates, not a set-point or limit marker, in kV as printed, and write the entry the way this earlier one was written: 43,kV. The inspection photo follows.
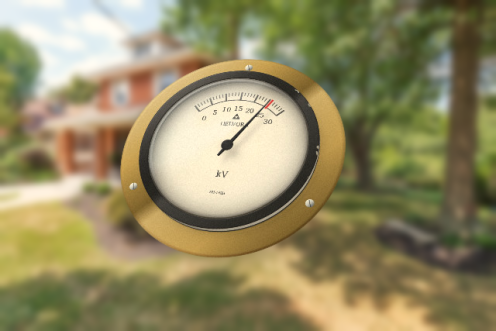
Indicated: 25,kV
